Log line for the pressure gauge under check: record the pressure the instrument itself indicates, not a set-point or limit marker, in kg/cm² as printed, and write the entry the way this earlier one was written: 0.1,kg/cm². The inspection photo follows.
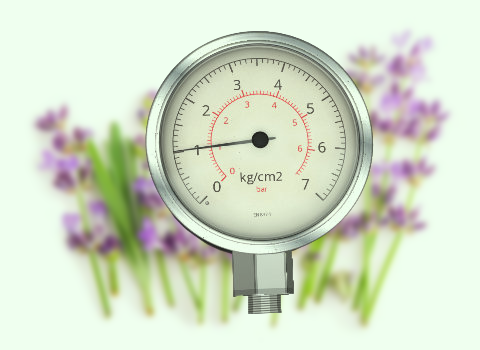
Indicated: 1,kg/cm²
